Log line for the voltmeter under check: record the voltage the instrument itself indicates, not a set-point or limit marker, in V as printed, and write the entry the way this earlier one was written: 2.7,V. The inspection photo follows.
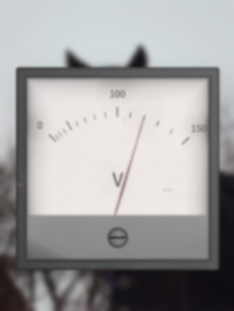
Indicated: 120,V
